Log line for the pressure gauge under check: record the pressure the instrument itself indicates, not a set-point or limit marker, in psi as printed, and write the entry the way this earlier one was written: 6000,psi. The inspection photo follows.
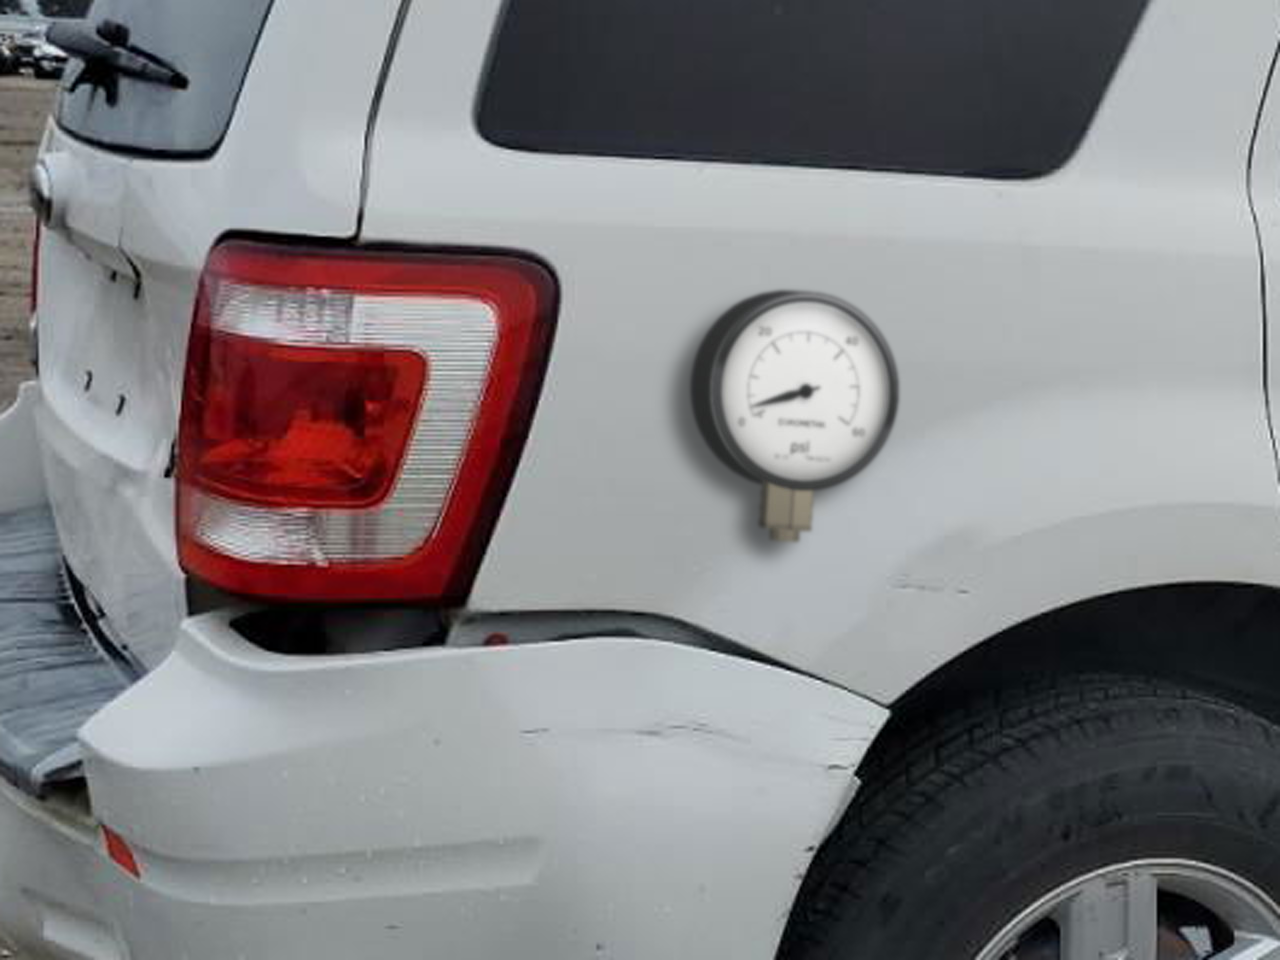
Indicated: 2.5,psi
